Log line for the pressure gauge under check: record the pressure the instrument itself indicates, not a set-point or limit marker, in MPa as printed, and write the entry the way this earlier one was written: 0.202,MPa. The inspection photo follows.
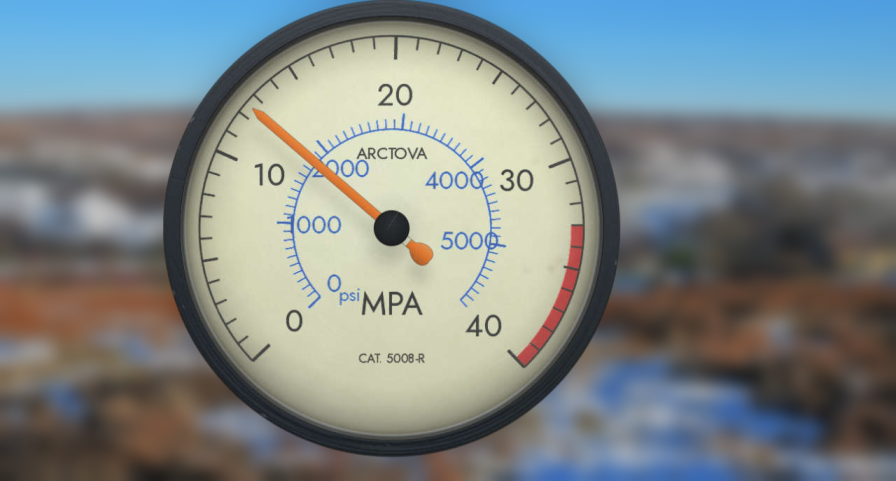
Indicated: 12.5,MPa
